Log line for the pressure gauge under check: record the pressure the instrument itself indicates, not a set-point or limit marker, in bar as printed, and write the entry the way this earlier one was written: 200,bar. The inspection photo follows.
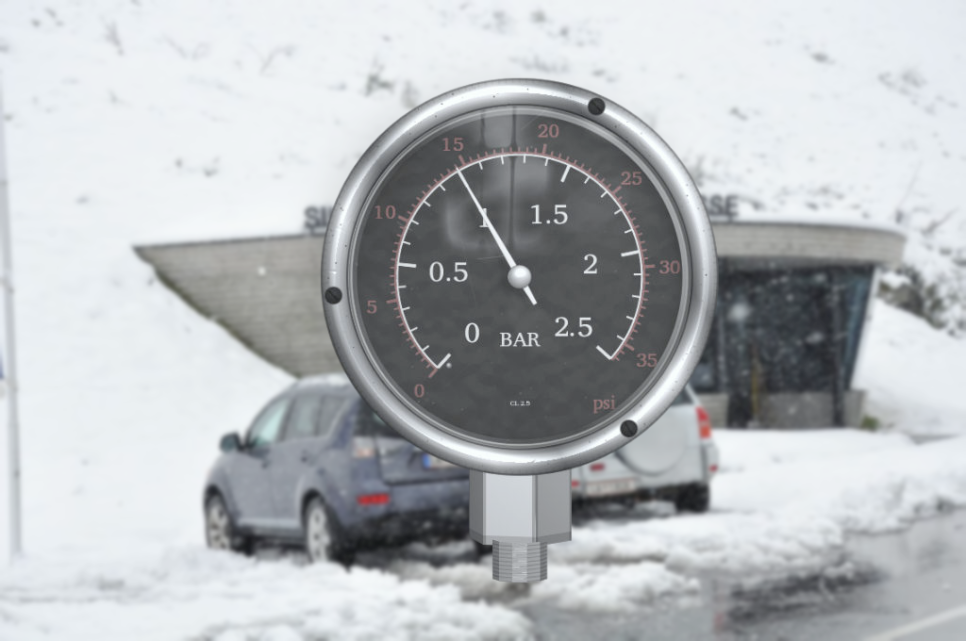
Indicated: 1,bar
